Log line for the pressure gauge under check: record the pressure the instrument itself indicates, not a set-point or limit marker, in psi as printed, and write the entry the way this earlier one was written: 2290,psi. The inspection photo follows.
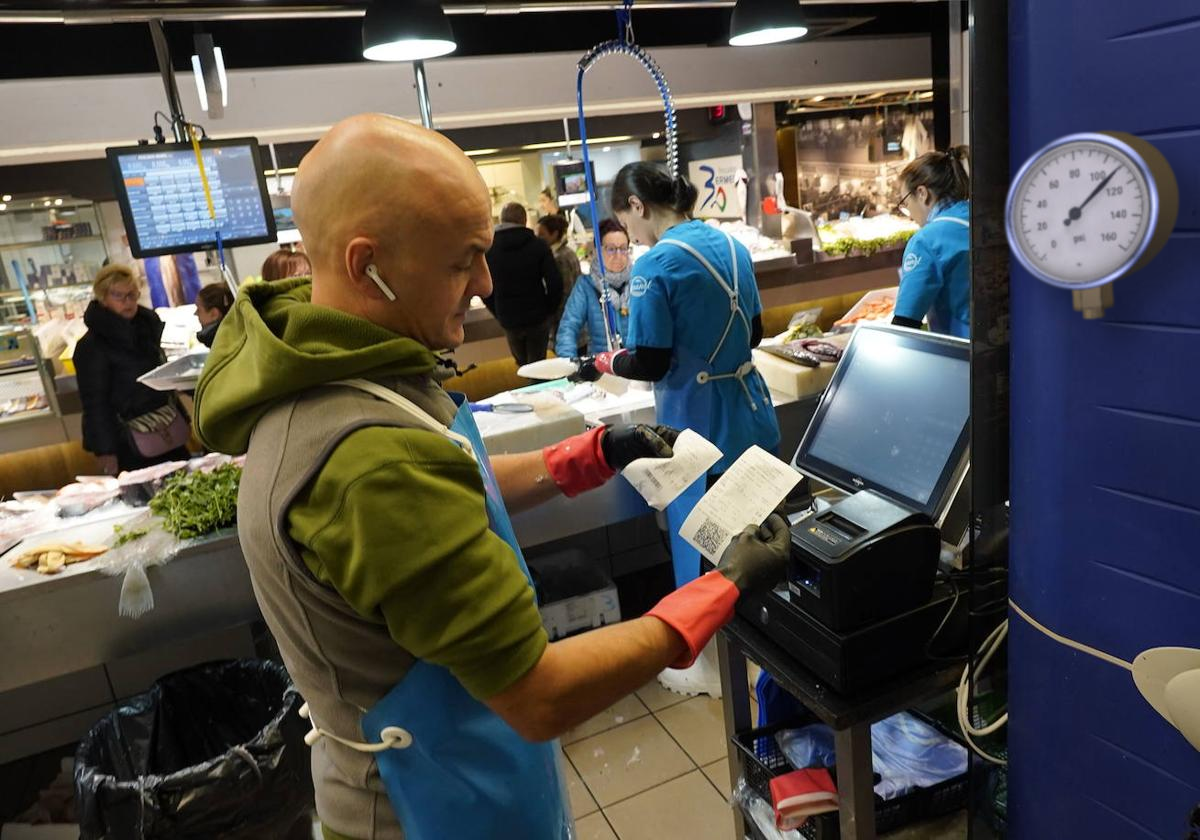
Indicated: 110,psi
